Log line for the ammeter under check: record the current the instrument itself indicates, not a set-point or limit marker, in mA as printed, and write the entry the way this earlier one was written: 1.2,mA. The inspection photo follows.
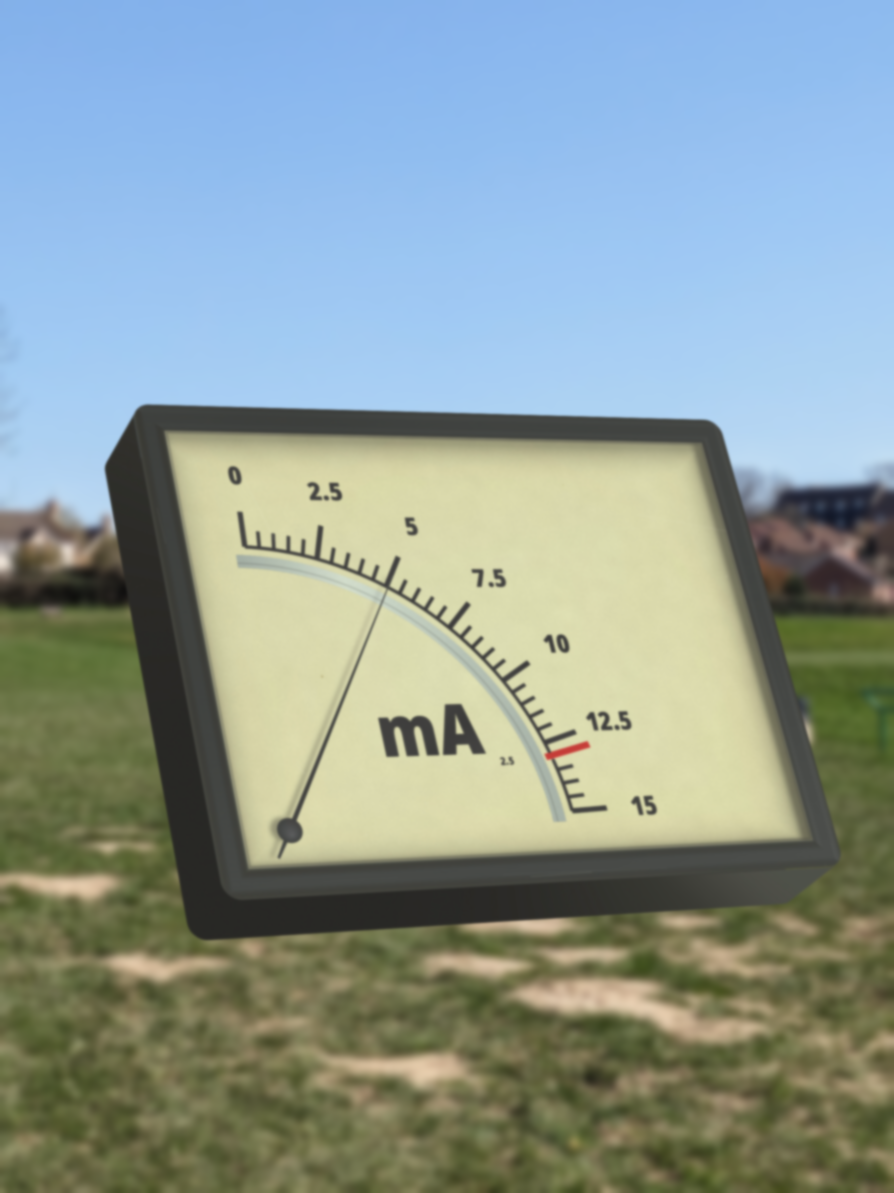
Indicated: 5,mA
